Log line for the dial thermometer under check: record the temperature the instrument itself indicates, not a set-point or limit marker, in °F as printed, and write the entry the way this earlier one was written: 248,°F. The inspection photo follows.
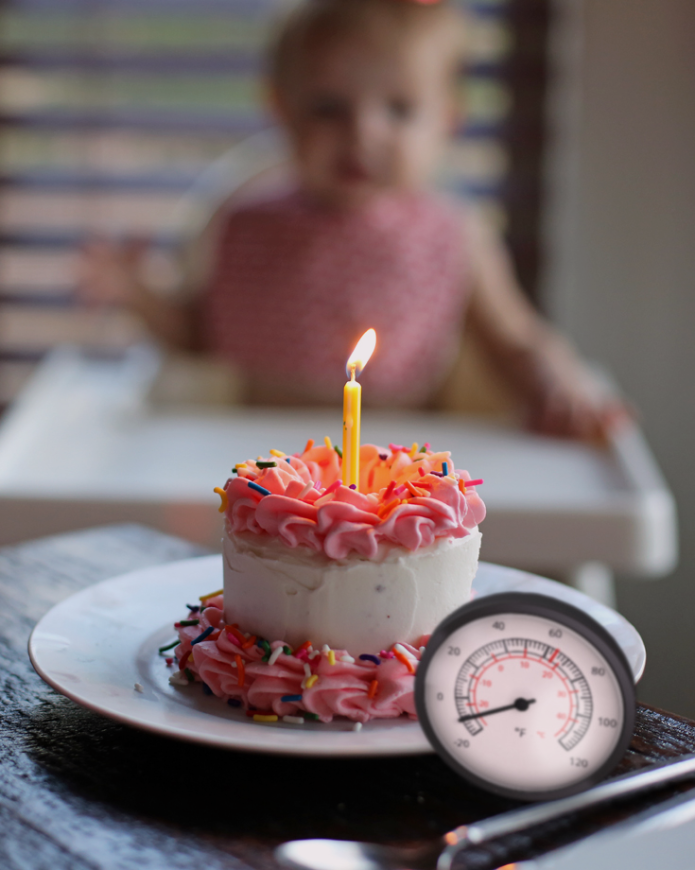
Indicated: -10,°F
